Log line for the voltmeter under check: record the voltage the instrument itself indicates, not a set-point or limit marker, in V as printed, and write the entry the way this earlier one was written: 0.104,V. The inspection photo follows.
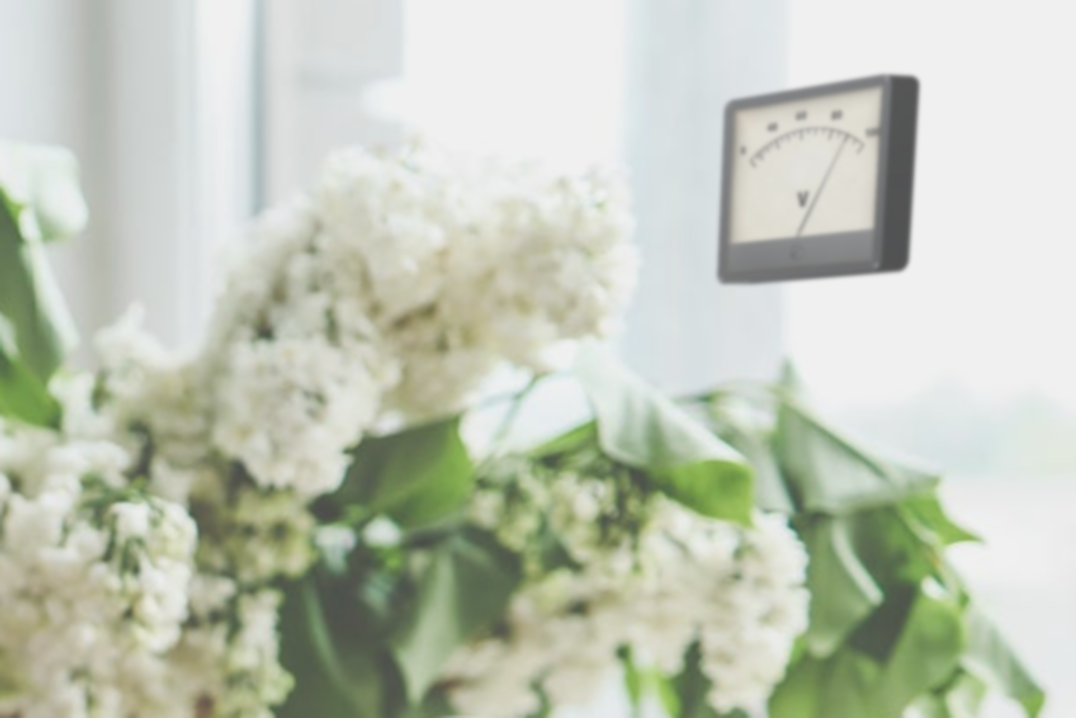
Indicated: 90,V
